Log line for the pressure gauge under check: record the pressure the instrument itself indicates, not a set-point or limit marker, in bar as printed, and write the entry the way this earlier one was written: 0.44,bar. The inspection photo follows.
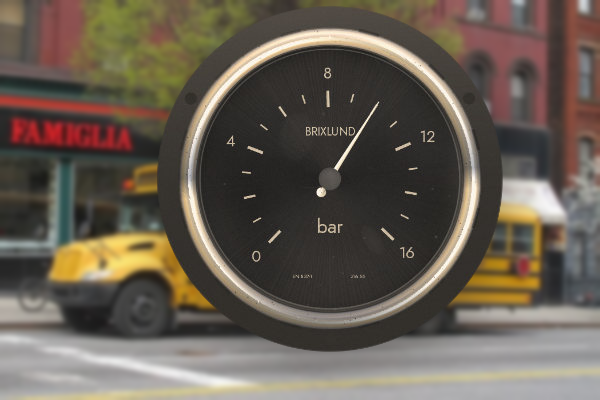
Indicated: 10,bar
